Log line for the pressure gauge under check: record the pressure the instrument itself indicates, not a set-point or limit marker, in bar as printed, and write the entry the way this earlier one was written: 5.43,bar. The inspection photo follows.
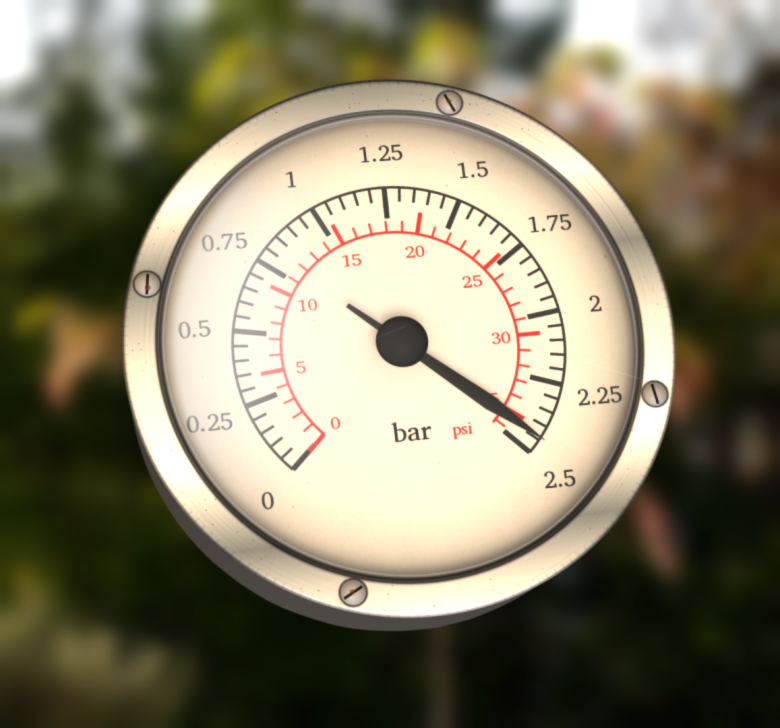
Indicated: 2.45,bar
